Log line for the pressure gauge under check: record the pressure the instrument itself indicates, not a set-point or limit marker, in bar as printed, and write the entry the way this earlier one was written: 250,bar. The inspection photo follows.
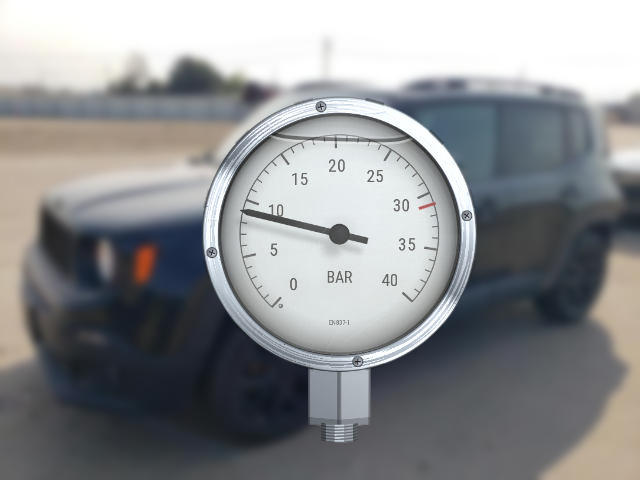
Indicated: 9,bar
